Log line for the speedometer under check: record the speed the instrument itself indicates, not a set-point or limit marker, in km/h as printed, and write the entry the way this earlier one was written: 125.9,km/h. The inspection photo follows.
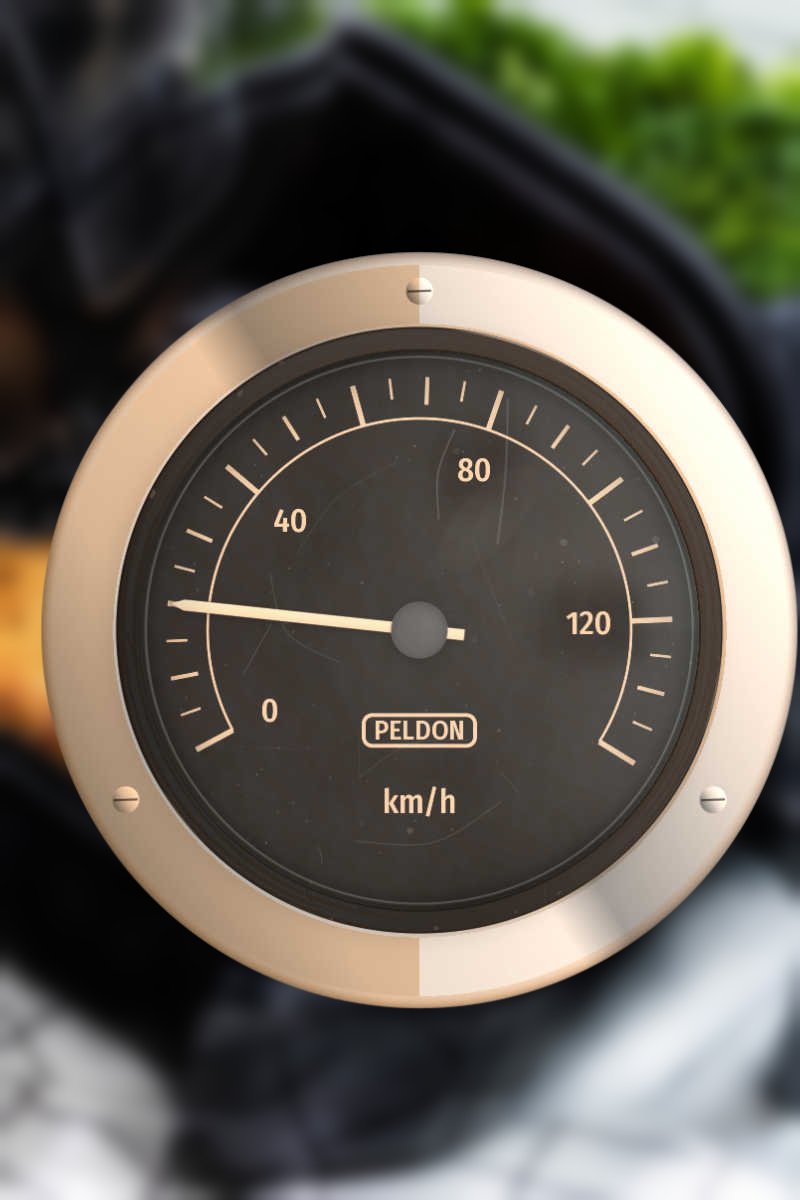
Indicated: 20,km/h
